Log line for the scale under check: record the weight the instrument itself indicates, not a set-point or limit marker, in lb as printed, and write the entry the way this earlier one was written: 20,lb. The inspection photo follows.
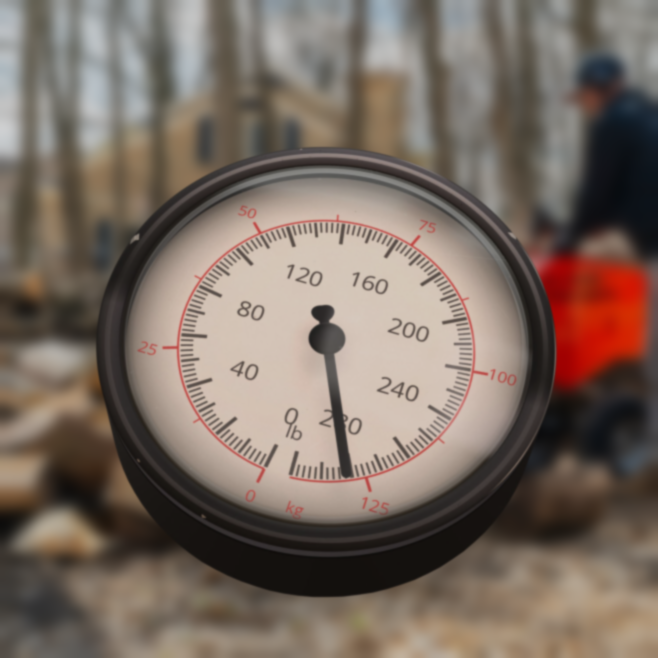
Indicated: 282,lb
